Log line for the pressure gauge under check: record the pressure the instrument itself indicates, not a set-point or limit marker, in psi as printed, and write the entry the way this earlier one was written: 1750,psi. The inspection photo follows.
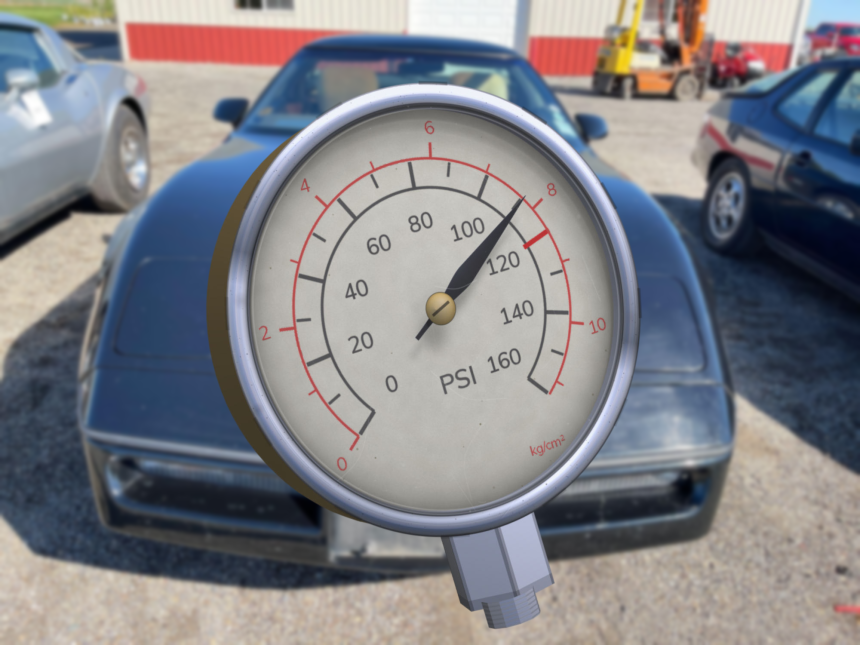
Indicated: 110,psi
